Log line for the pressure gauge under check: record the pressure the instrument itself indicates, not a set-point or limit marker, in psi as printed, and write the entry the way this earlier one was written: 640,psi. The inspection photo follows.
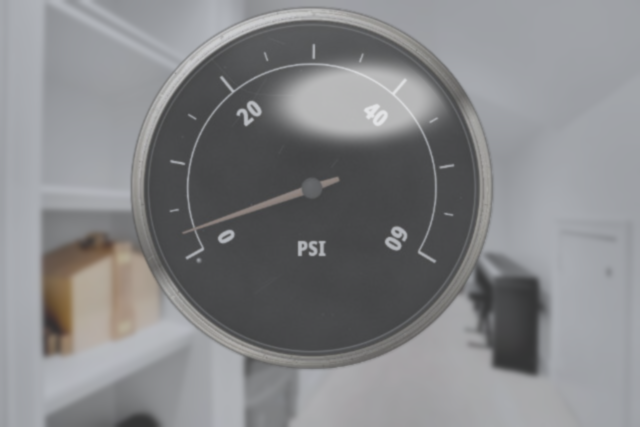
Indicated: 2.5,psi
